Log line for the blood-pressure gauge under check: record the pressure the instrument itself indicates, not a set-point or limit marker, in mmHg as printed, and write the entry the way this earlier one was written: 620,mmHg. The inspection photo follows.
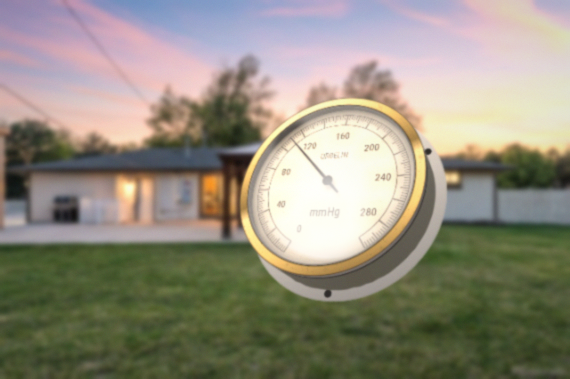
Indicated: 110,mmHg
